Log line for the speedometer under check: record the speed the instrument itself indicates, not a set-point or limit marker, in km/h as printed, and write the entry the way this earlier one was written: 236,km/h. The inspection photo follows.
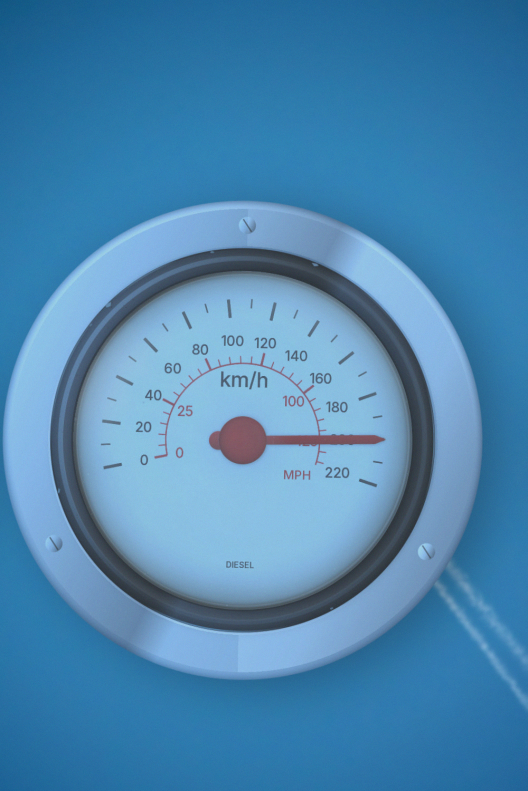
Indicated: 200,km/h
